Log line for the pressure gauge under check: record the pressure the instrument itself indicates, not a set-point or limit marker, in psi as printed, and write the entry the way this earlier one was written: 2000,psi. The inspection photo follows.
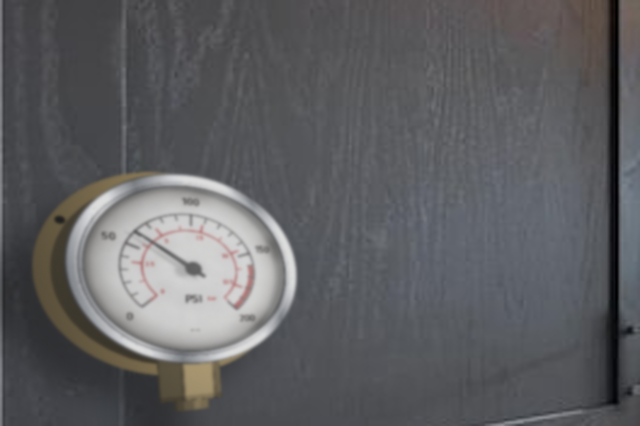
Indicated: 60,psi
